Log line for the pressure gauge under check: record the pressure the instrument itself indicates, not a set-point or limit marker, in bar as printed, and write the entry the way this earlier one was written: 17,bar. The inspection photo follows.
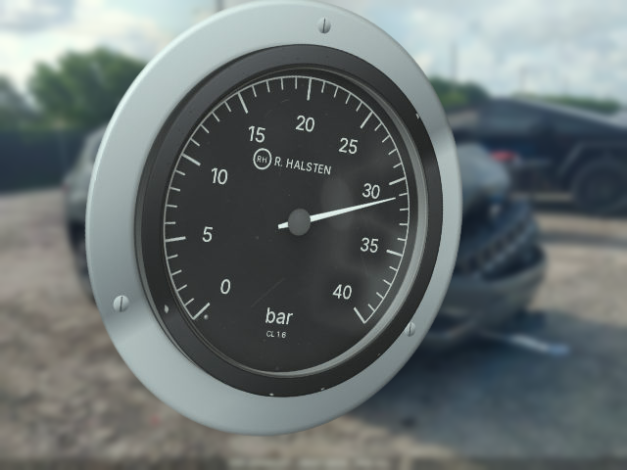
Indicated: 31,bar
